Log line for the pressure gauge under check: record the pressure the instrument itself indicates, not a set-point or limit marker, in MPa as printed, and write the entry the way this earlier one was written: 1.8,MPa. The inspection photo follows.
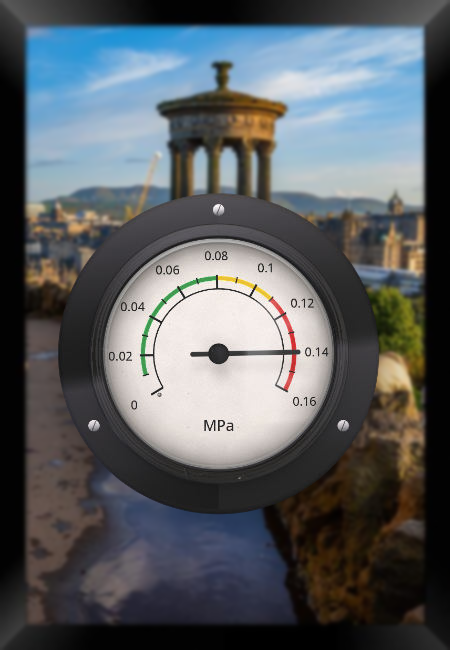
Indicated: 0.14,MPa
